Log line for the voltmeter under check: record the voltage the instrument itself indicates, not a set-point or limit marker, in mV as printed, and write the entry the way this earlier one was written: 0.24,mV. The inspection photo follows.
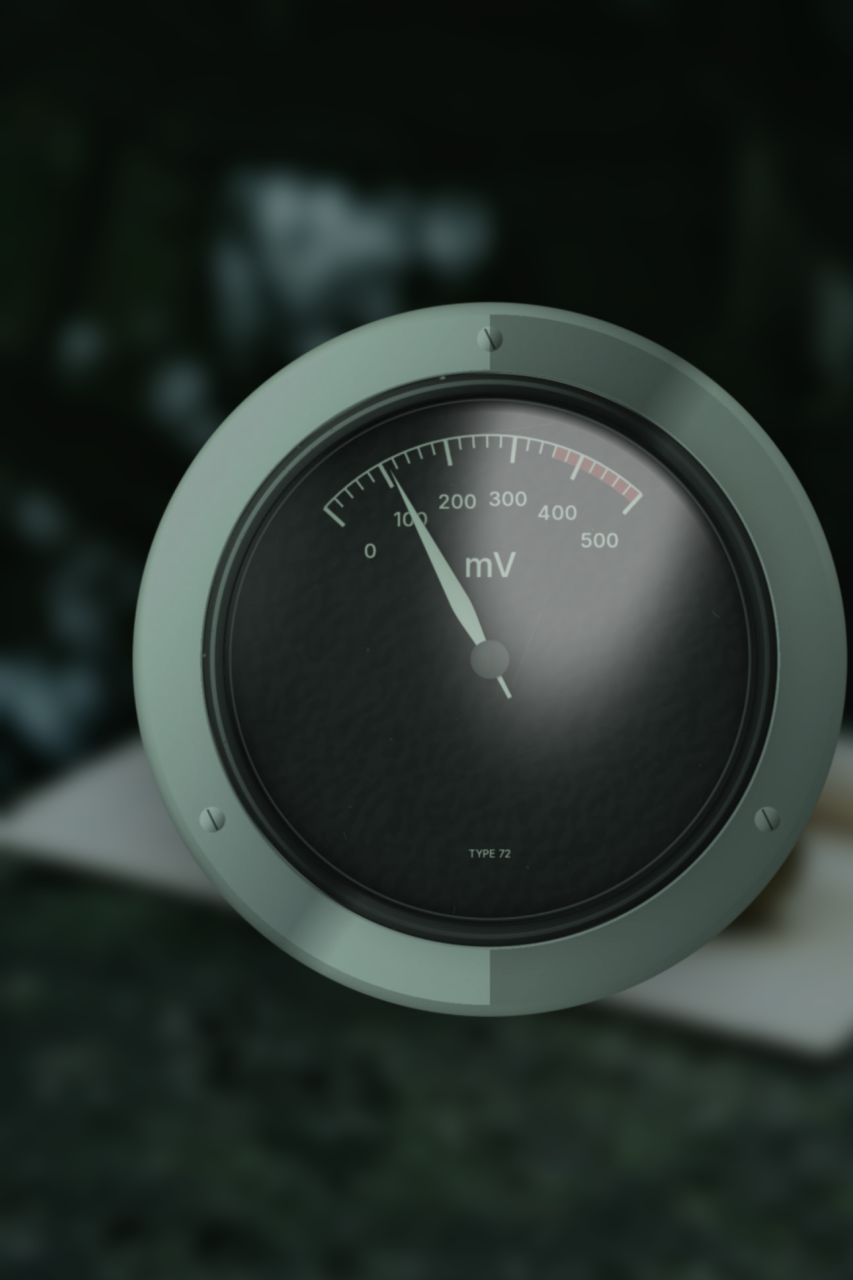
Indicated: 110,mV
